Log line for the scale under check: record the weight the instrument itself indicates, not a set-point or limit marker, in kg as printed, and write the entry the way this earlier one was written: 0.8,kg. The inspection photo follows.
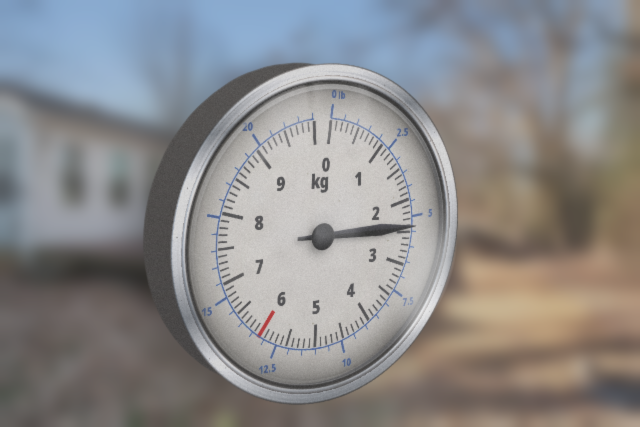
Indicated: 2.4,kg
